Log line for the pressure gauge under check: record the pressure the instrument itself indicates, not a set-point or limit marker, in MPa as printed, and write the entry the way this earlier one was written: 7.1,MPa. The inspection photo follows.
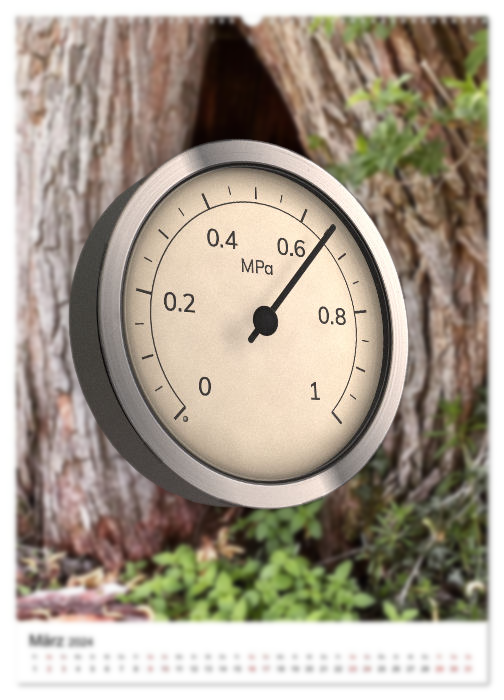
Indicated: 0.65,MPa
